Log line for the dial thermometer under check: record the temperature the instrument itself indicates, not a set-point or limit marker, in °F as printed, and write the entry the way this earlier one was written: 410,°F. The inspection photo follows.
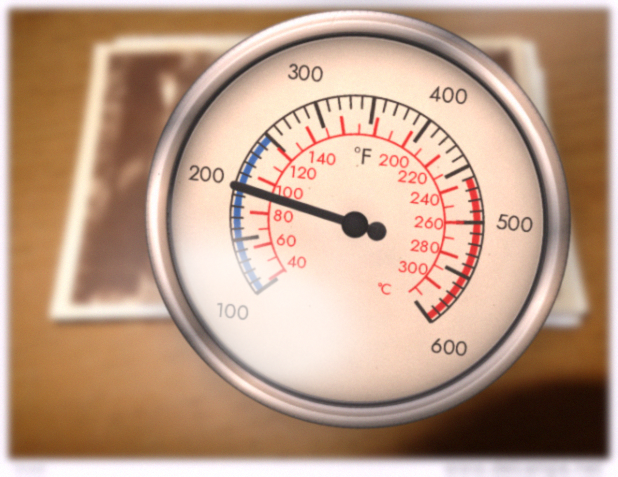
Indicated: 200,°F
